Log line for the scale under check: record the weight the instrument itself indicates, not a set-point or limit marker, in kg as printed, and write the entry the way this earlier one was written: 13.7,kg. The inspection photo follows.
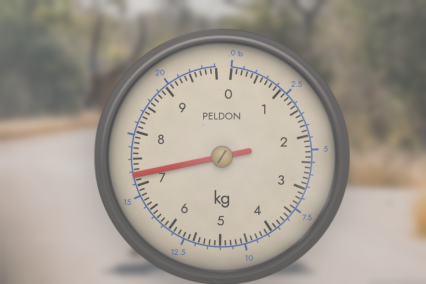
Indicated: 7.2,kg
